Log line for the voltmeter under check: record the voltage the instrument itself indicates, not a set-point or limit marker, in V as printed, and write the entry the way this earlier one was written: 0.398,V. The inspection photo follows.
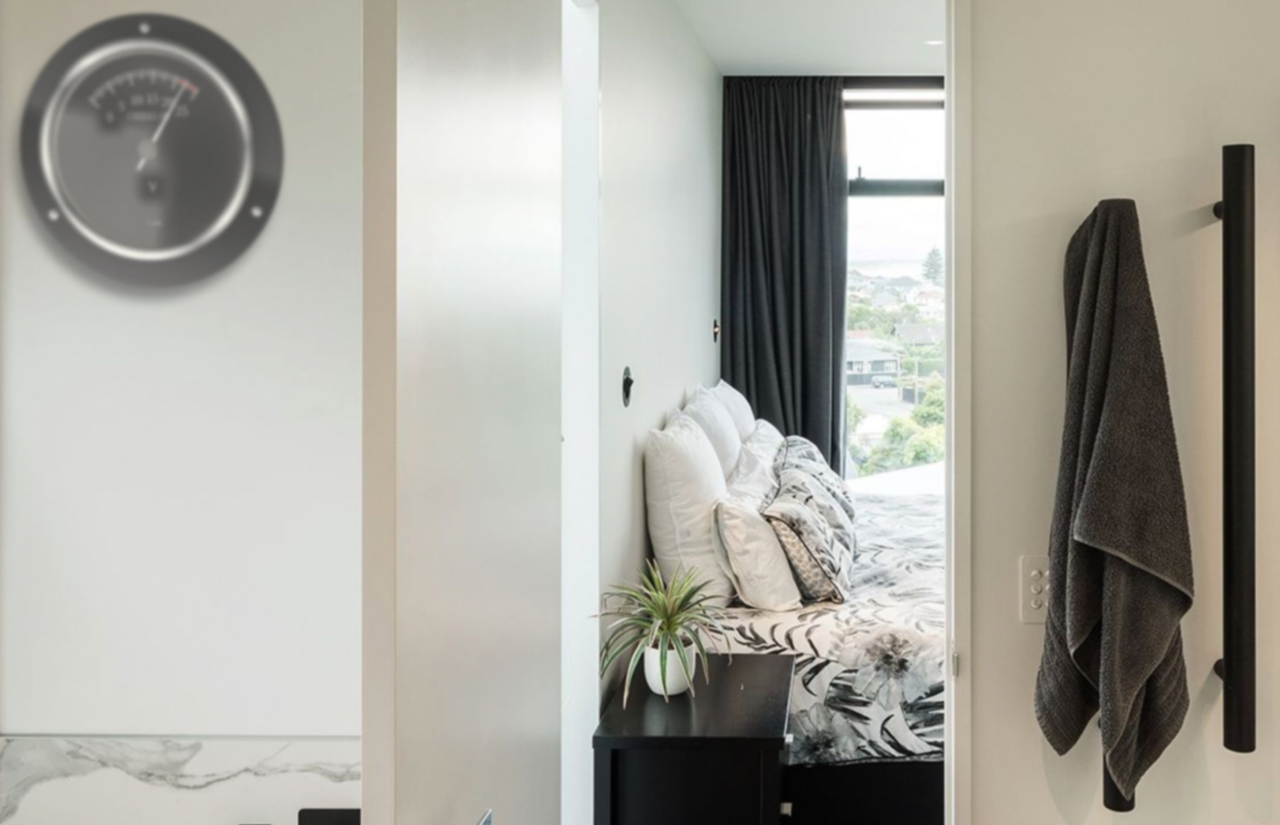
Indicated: 22.5,V
